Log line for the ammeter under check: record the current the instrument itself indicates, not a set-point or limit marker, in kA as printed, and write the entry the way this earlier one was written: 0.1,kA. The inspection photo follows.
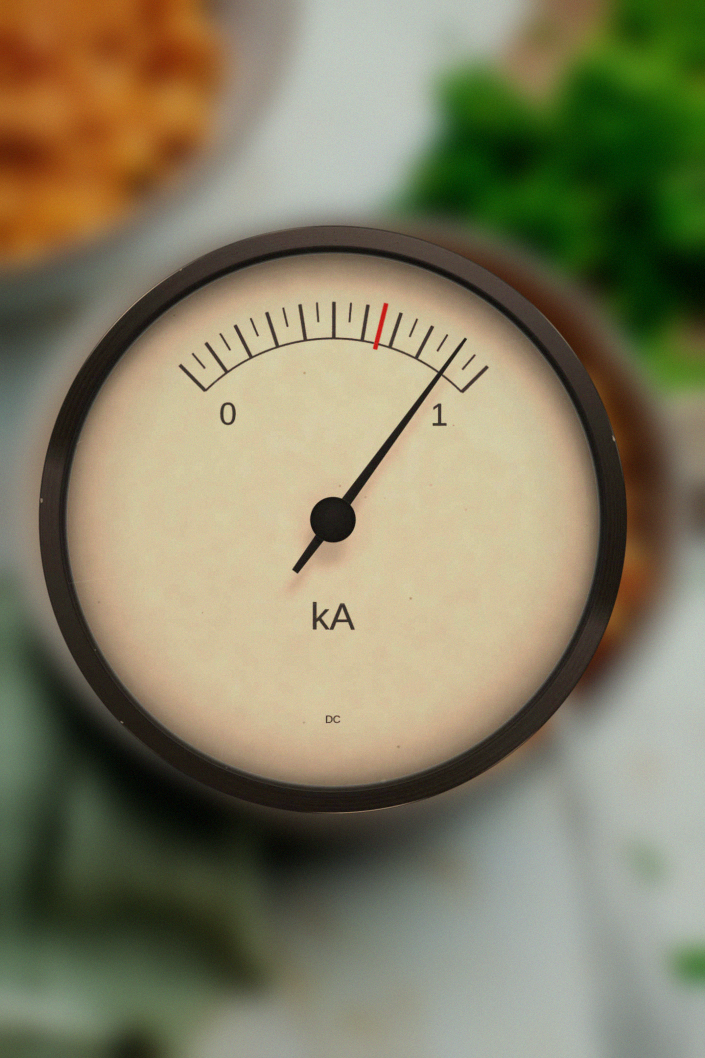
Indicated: 0.9,kA
